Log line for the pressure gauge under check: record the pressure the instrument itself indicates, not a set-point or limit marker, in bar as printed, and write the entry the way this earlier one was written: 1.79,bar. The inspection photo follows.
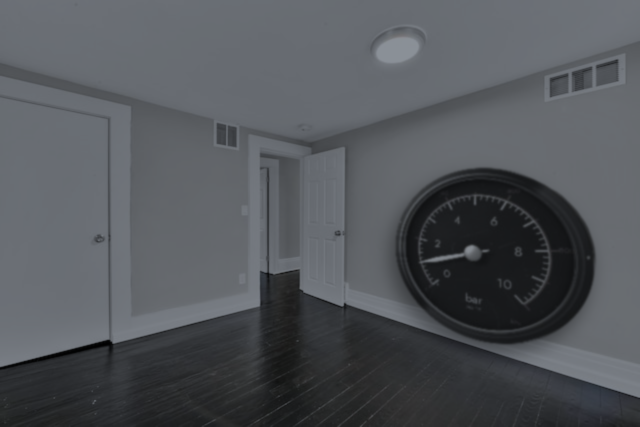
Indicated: 1,bar
